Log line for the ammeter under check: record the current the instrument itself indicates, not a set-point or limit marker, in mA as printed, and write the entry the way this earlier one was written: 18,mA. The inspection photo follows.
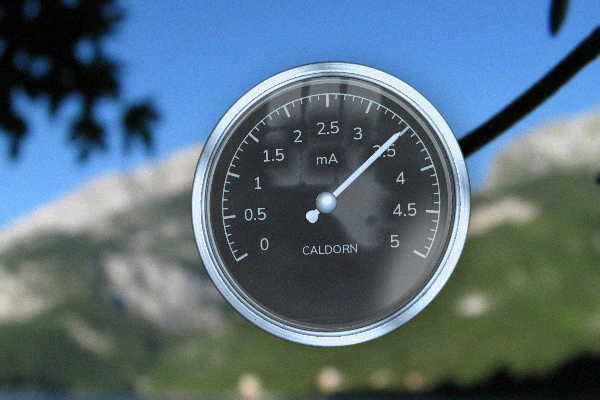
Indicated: 3.5,mA
